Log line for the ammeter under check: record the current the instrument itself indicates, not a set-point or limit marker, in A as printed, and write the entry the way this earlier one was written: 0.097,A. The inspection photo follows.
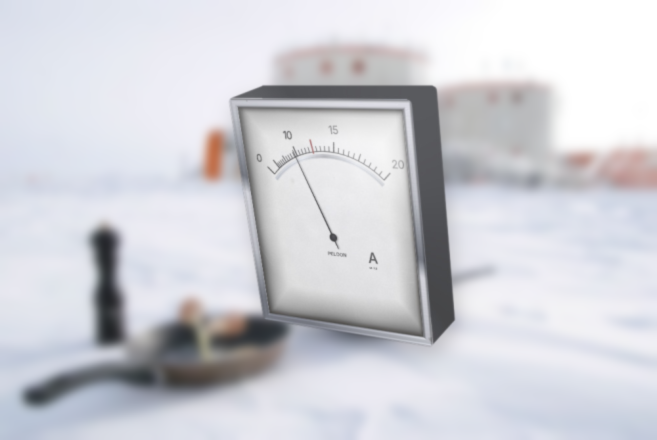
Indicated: 10,A
